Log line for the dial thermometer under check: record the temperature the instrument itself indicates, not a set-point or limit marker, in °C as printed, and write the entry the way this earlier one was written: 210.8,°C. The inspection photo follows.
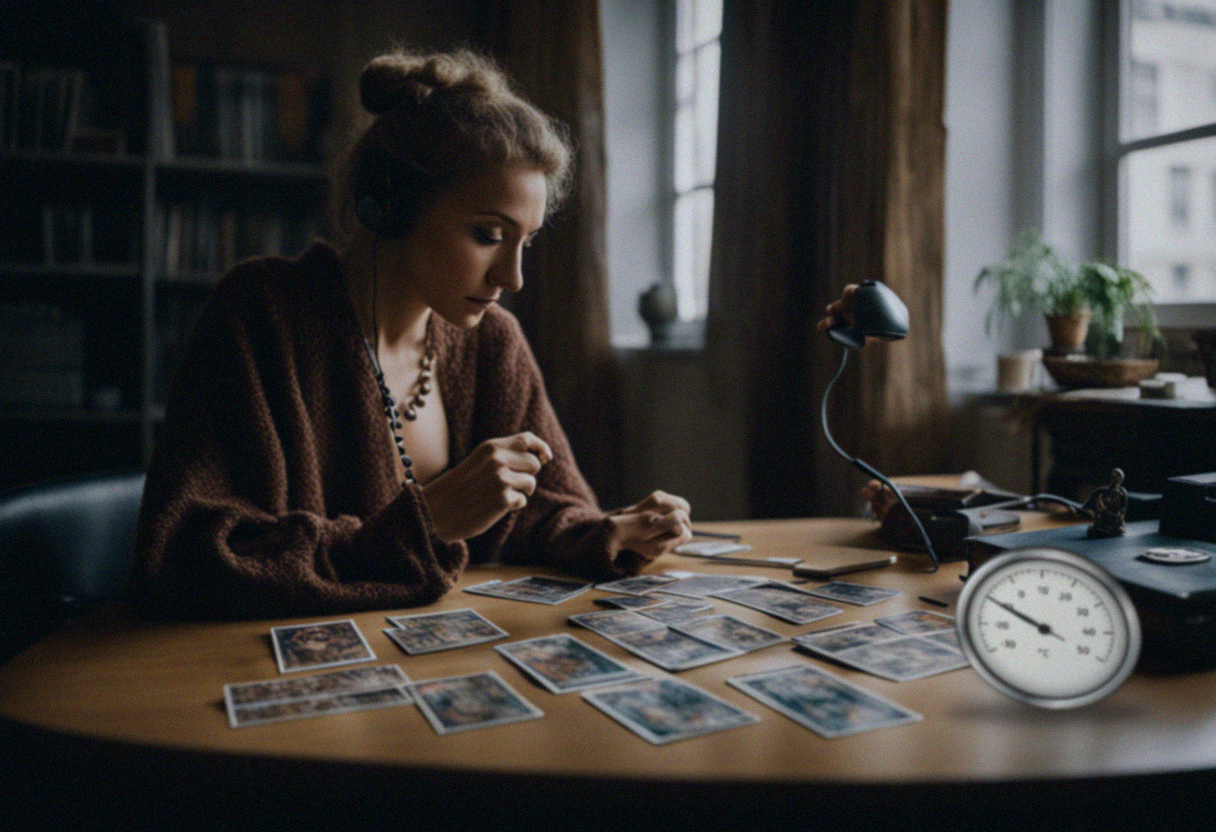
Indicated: -10,°C
